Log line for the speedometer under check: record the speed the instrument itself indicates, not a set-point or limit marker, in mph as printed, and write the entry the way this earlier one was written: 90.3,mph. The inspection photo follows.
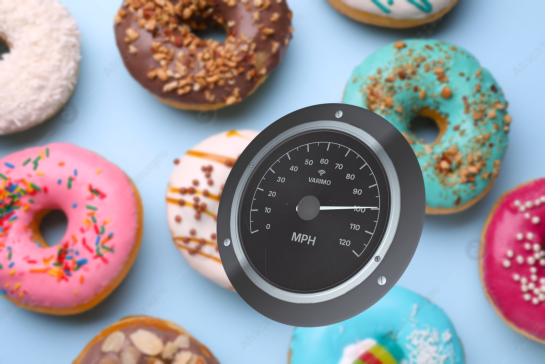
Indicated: 100,mph
